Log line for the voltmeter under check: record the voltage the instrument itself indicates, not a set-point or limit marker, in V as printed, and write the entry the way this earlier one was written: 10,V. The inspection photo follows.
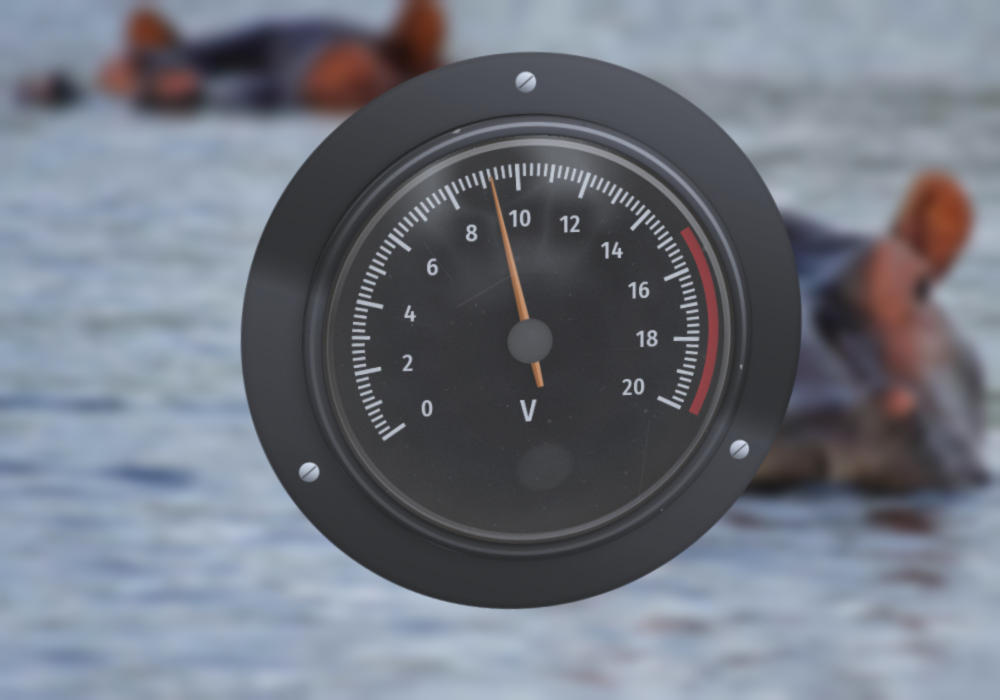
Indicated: 9.2,V
